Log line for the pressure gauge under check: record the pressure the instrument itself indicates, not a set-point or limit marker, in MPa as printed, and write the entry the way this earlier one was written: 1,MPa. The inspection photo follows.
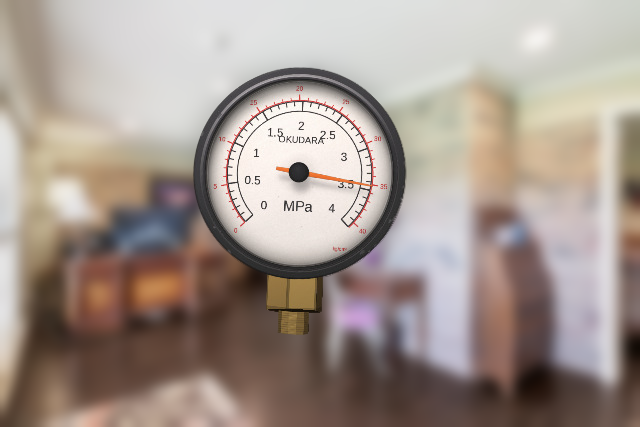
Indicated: 3.45,MPa
